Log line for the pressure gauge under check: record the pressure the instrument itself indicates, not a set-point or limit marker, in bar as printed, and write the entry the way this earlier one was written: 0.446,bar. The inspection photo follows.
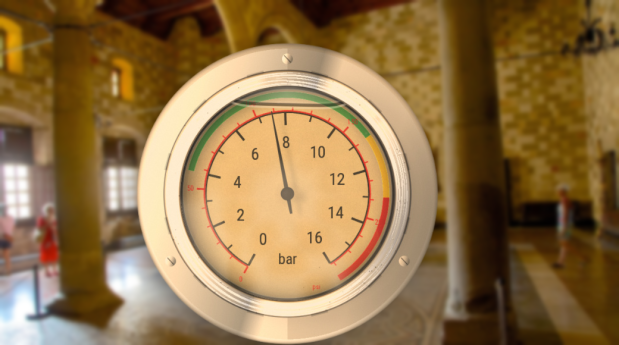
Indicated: 7.5,bar
